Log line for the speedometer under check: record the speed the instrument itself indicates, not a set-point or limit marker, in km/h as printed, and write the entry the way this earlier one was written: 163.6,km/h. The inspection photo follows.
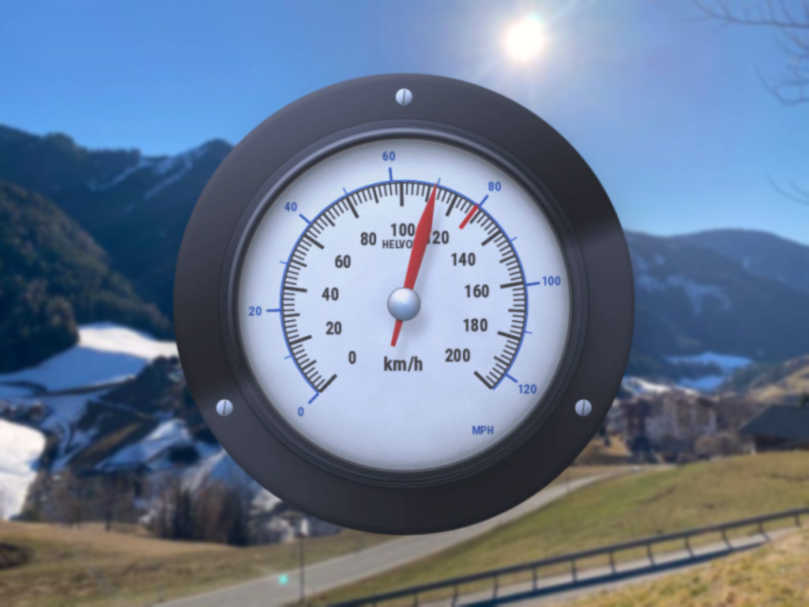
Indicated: 112,km/h
